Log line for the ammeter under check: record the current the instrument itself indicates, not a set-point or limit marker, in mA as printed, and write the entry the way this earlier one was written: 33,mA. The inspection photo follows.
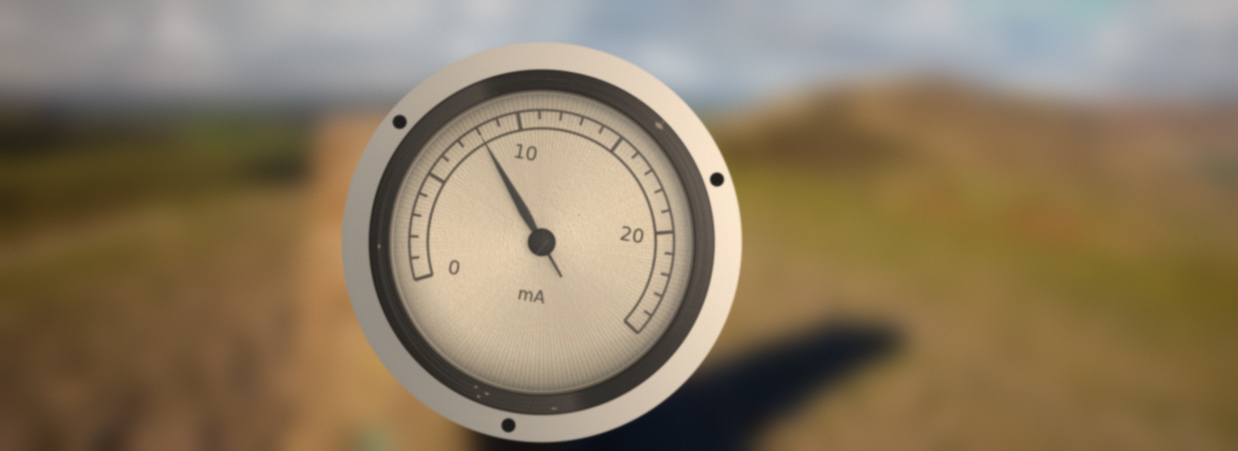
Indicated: 8,mA
